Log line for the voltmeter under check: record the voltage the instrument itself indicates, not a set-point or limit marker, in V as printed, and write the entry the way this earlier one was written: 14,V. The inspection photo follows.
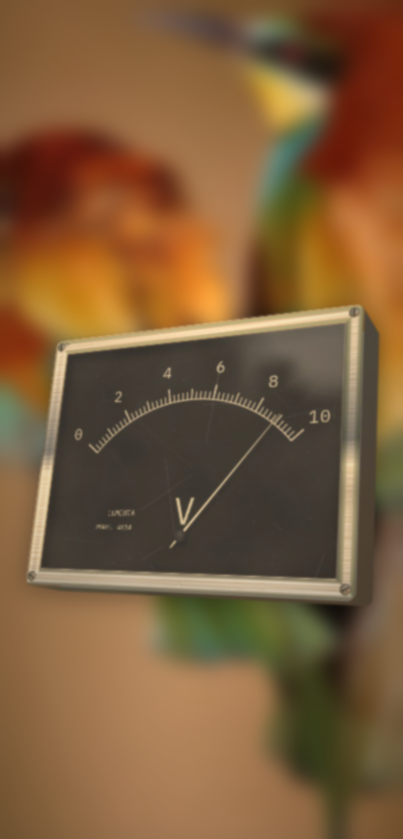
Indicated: 9,V
